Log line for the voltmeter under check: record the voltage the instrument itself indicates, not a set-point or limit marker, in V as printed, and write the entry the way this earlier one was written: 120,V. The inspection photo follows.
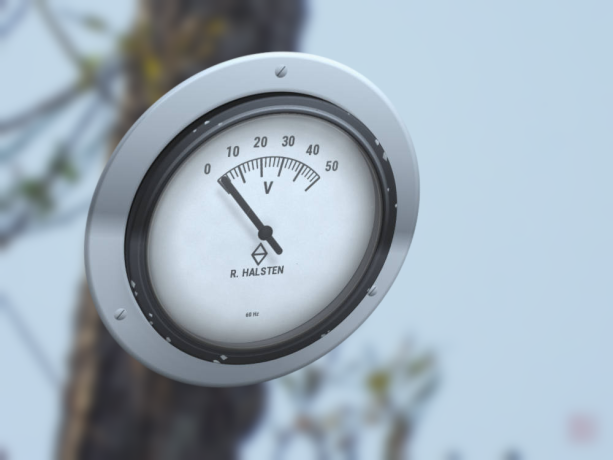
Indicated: 2,V
